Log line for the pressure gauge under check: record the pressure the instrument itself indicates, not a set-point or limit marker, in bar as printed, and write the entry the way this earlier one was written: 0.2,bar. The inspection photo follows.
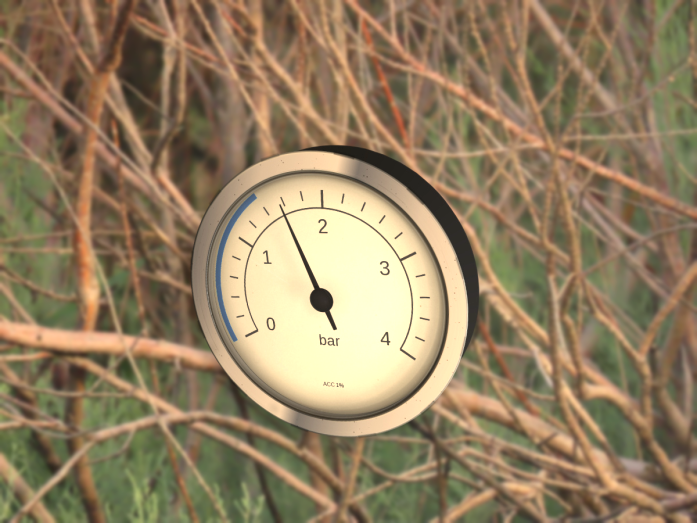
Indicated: 1.6,bar
